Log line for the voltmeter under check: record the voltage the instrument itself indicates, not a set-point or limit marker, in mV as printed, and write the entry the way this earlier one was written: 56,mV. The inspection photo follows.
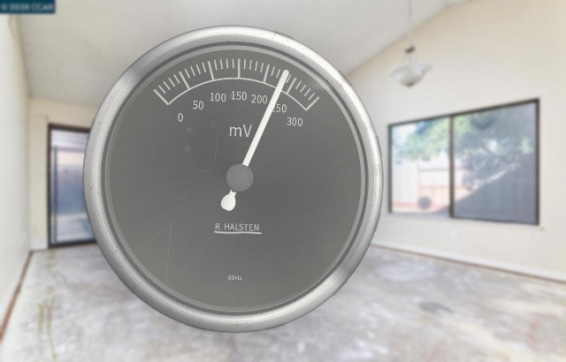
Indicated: 230,mV
